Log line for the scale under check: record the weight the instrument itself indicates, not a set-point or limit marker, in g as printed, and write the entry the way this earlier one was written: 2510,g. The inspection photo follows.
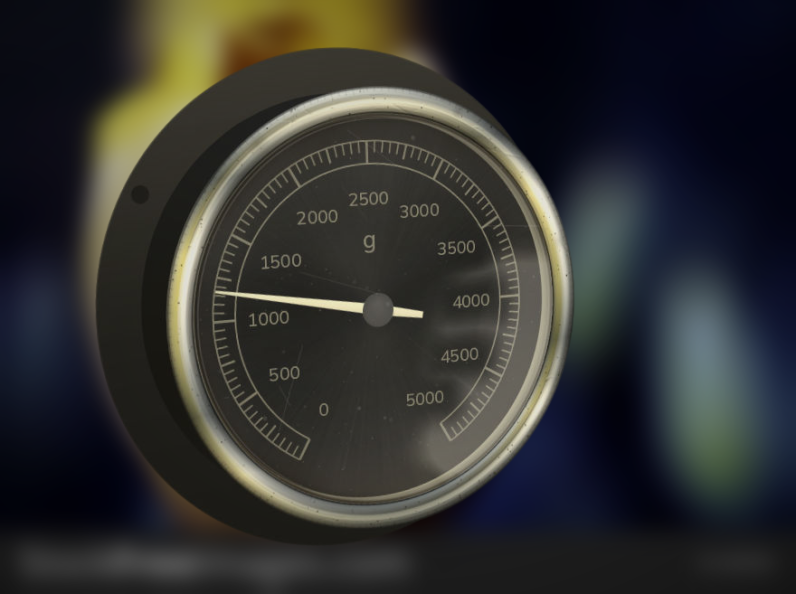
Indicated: 1175,g
